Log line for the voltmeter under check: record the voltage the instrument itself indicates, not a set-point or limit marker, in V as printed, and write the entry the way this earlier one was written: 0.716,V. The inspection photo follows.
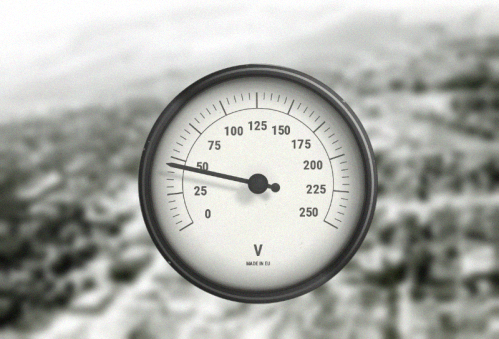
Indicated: 45,V
